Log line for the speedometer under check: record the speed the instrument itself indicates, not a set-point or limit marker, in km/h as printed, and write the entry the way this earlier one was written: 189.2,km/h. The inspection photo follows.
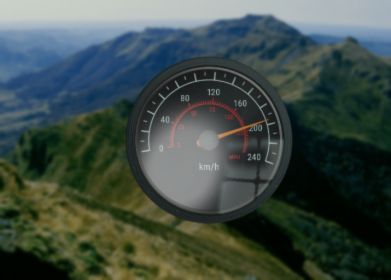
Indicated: 195,km/h
